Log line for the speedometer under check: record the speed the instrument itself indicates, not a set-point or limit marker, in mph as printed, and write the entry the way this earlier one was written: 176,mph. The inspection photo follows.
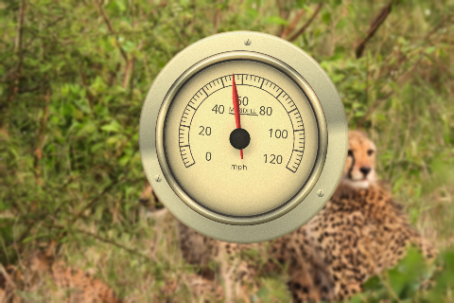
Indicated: 56,mph
